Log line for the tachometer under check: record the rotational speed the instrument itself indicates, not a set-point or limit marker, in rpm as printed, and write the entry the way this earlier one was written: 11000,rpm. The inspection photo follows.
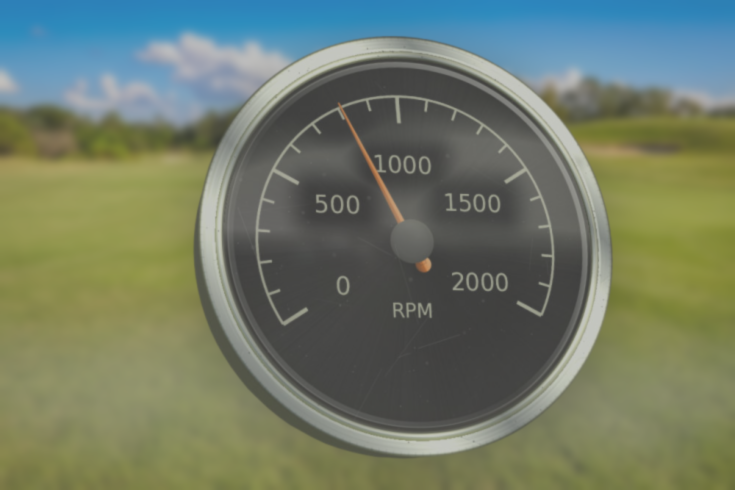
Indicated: 800,rpm
